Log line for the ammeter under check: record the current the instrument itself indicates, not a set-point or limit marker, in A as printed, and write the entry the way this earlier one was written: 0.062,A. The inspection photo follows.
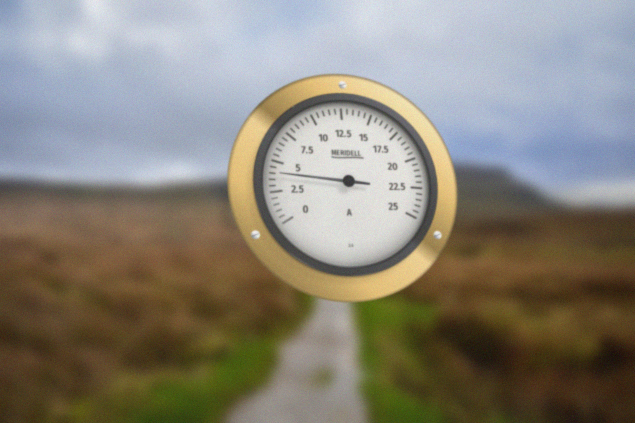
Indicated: 4,A
